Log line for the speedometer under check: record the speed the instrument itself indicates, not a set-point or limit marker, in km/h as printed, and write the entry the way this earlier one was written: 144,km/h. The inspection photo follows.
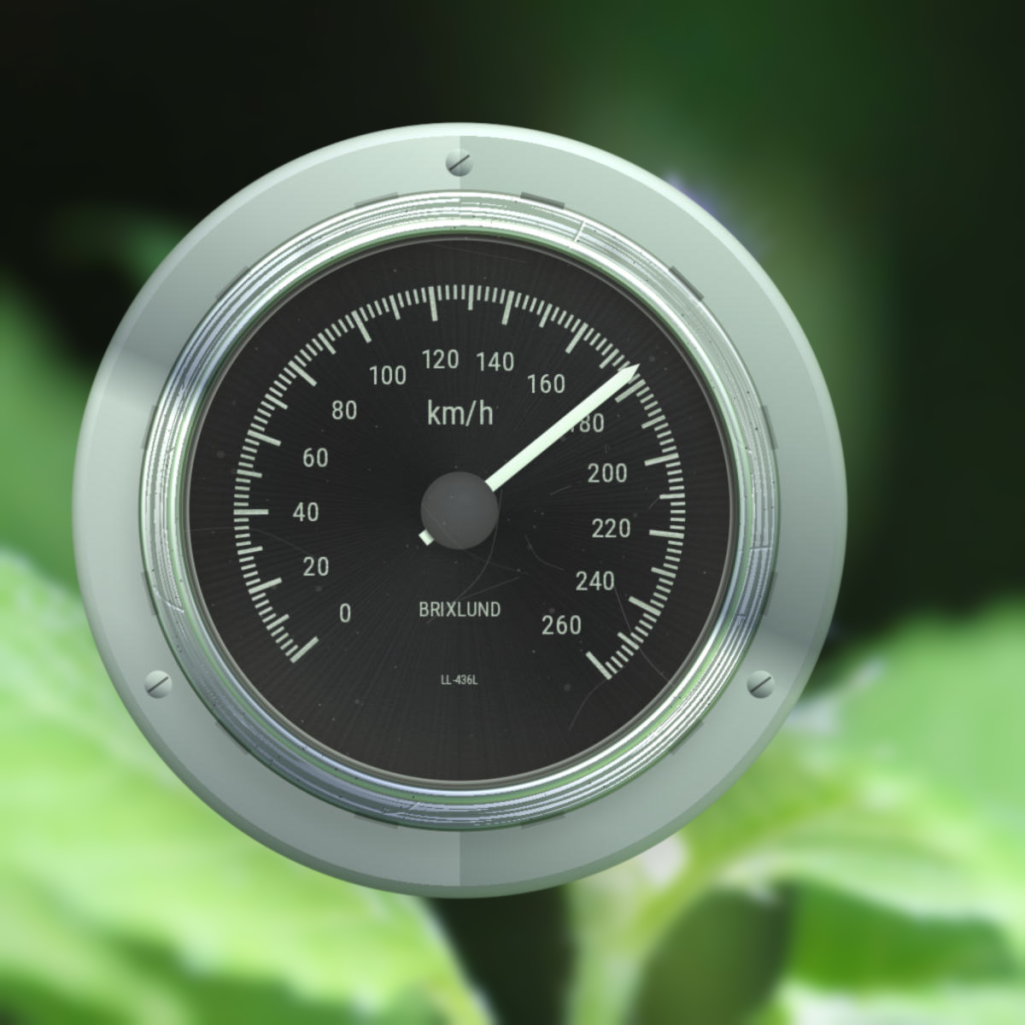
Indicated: 176,km/h
